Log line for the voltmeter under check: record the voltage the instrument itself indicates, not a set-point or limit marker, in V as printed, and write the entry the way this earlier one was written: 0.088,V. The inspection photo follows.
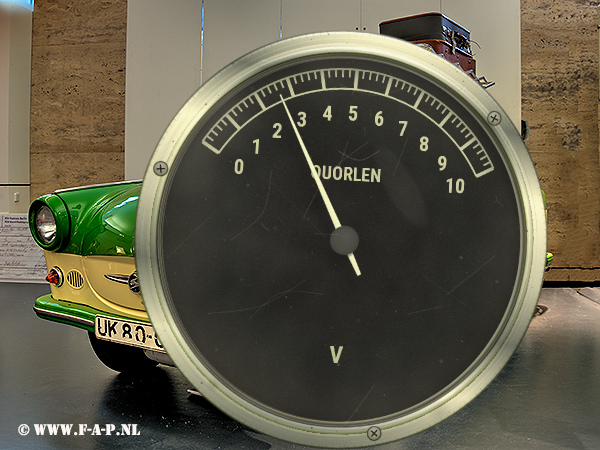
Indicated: 2.6,V
